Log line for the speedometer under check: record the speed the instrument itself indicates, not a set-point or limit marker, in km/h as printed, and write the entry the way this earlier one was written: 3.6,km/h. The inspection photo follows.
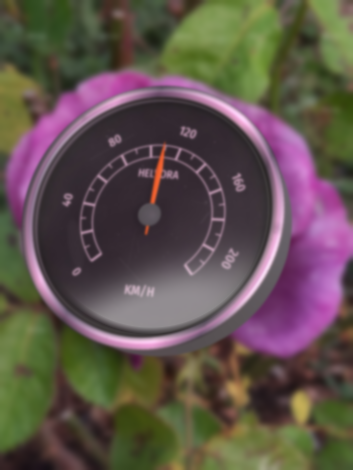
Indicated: 110,km/h
